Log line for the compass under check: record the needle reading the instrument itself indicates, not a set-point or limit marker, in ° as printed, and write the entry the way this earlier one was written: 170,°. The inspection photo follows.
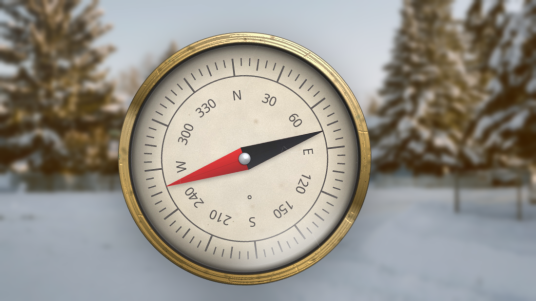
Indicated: 257.5,°
